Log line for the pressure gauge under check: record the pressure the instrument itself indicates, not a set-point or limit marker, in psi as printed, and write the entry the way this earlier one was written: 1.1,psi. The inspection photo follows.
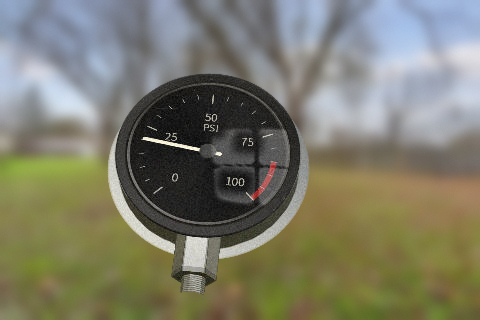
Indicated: 20,psi
